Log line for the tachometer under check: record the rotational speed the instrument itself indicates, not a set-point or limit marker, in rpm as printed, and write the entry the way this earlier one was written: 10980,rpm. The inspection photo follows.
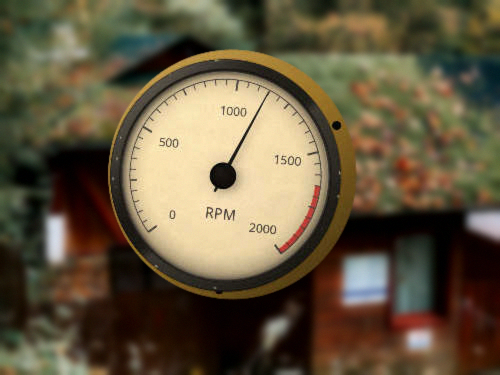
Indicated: 1150,rpm
